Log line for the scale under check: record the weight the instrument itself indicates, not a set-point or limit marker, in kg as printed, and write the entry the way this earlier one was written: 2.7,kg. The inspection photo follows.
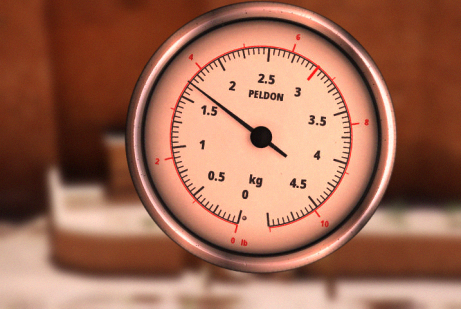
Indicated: 1.65,kg
